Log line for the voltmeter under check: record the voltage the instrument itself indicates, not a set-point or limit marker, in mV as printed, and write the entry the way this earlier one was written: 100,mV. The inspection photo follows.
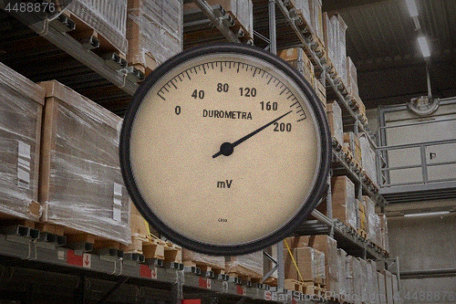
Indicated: 185,mV
